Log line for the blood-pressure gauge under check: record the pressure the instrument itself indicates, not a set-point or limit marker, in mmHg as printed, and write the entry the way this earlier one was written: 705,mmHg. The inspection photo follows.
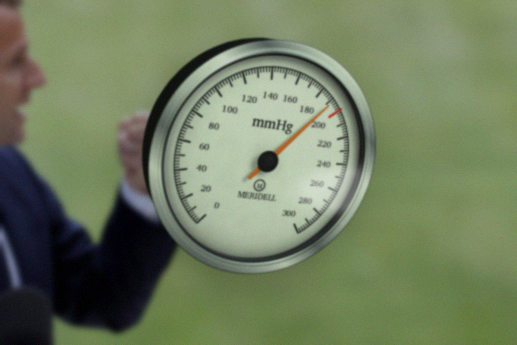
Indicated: 190,mmHg
